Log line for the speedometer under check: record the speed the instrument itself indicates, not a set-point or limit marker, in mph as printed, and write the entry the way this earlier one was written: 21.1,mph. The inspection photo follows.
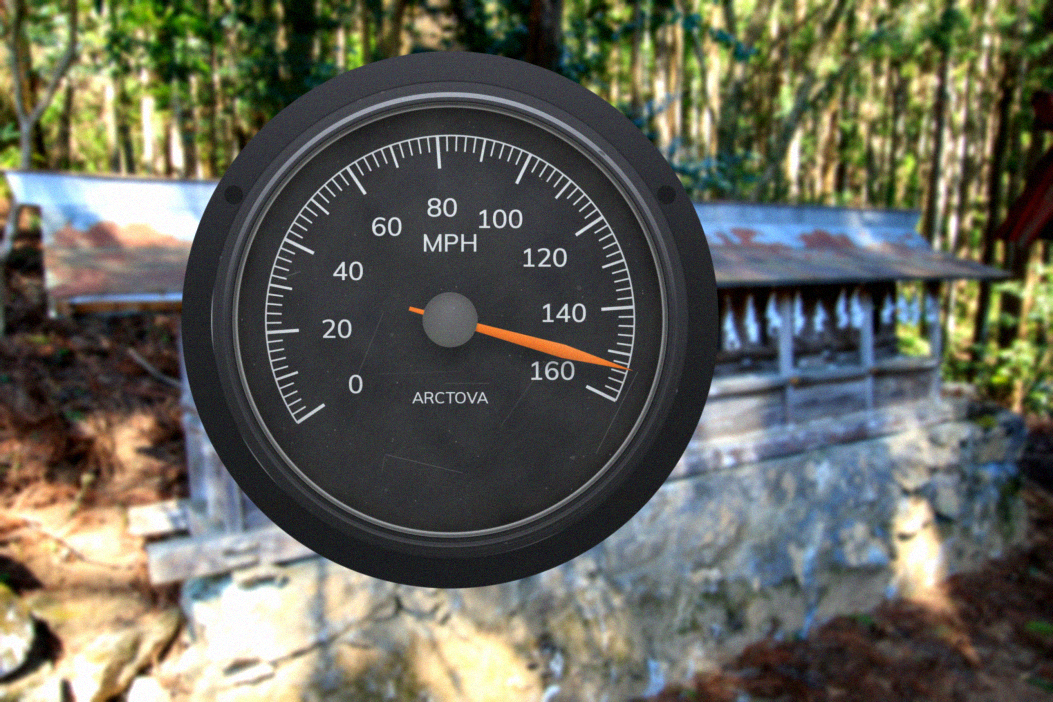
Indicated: 153,mph
